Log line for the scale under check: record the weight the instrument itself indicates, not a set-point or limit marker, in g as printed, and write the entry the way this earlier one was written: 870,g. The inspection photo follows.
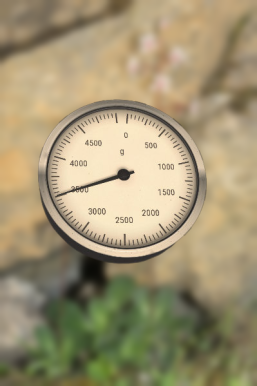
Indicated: 3500,g
